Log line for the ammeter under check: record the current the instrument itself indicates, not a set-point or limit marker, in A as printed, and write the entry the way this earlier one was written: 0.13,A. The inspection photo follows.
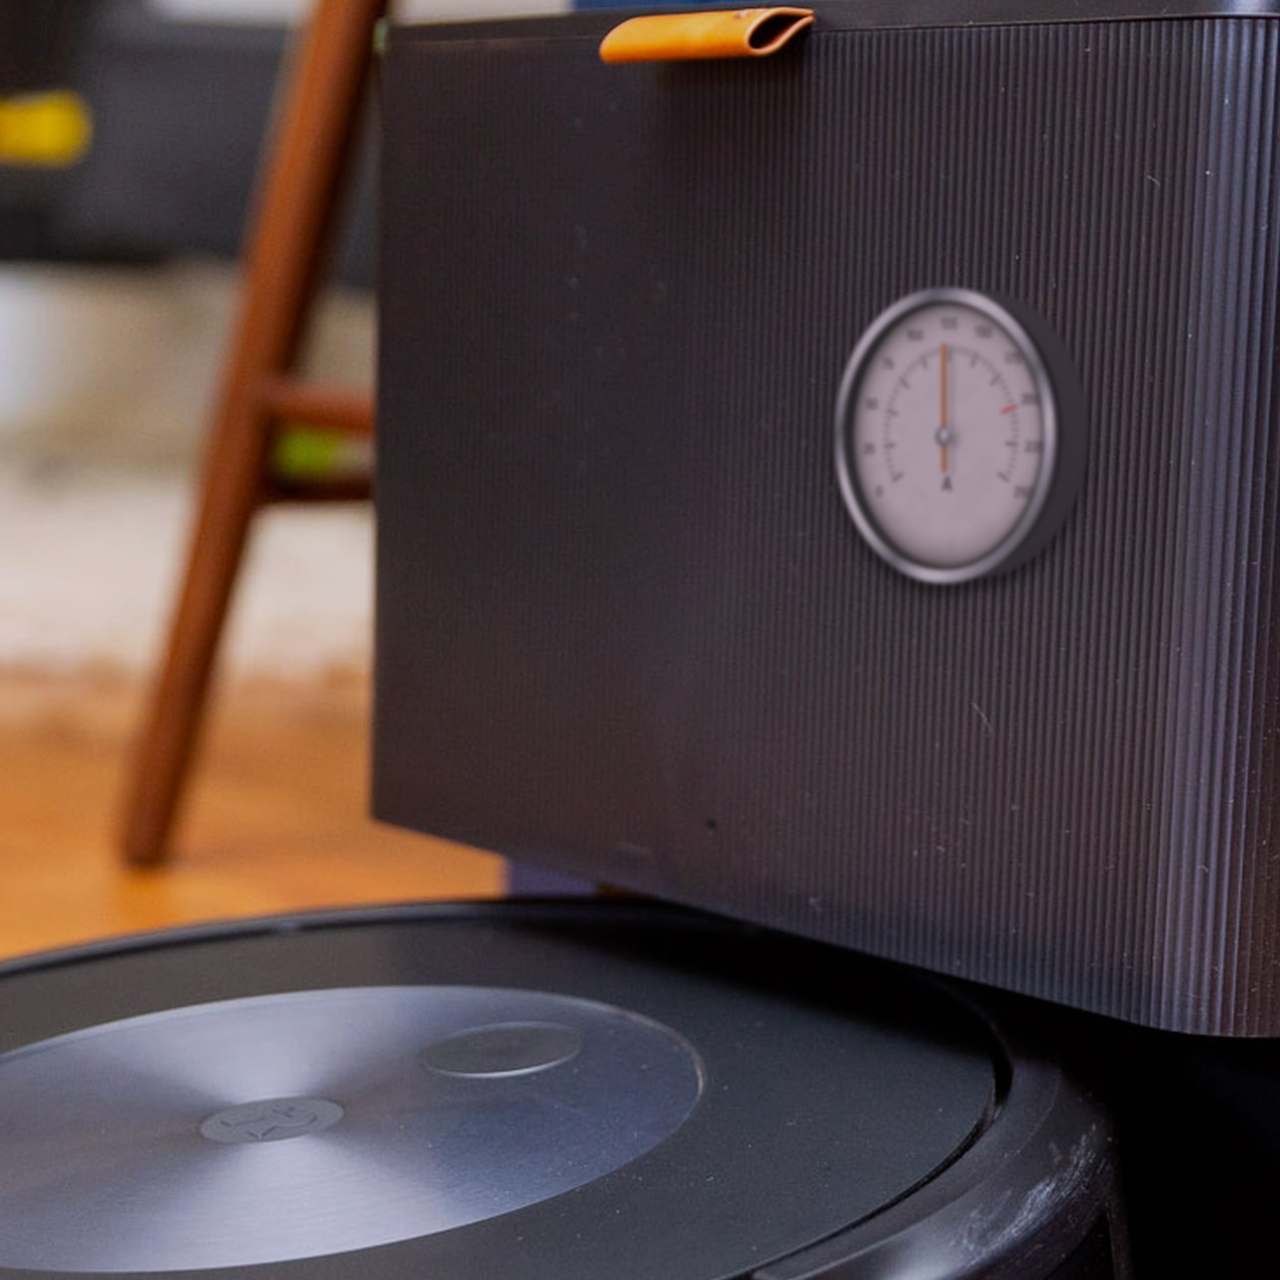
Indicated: 125,A
